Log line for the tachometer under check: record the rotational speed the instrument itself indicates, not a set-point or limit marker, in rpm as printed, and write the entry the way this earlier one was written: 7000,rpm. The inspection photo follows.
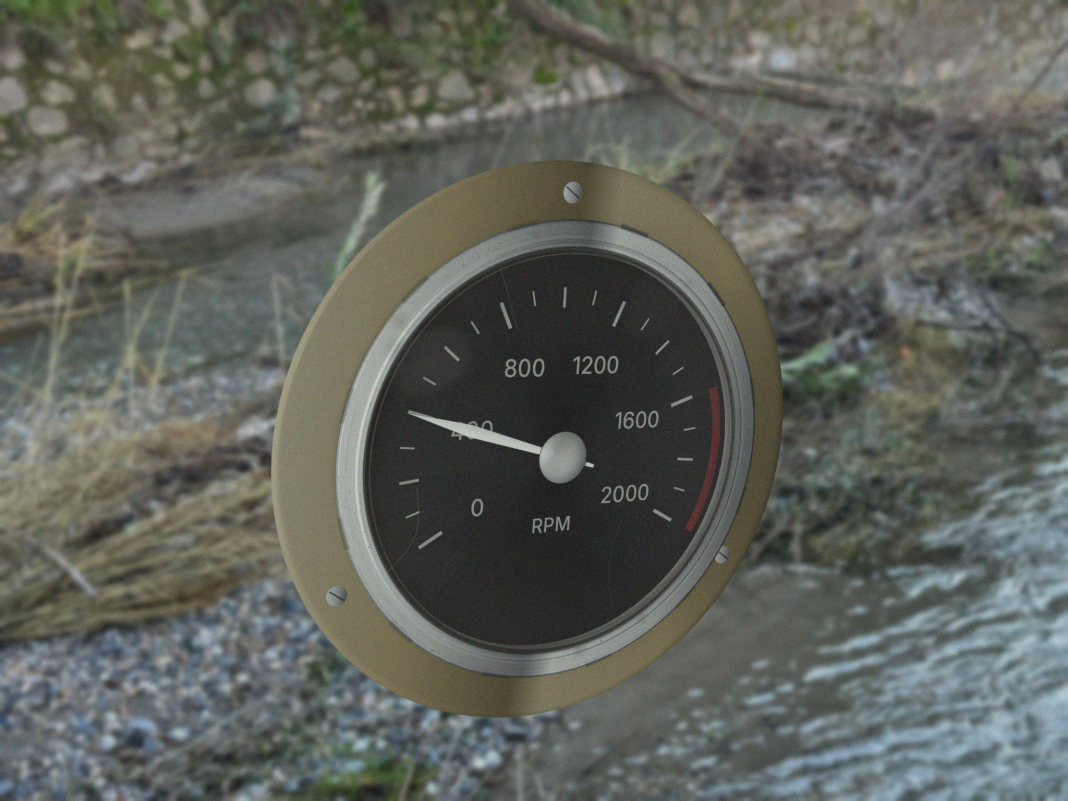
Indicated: 400,rpm
